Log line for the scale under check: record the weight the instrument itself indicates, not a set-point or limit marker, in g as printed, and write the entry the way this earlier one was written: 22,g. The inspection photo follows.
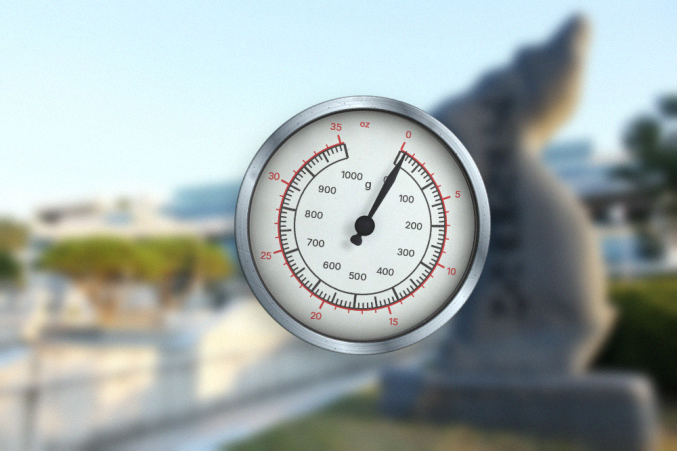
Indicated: 10,g
